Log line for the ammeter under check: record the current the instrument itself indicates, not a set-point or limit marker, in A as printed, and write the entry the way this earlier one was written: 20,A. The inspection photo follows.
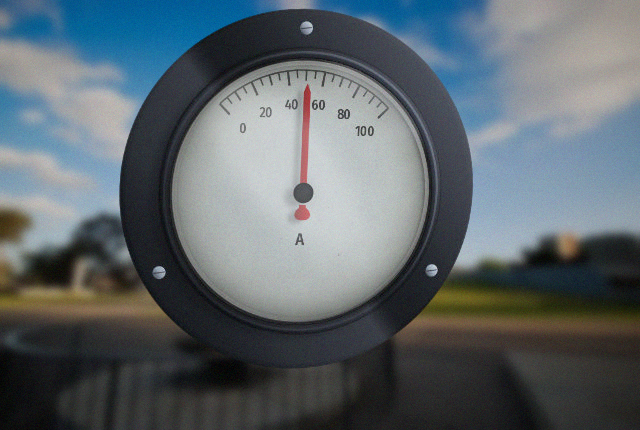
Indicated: 50,A
